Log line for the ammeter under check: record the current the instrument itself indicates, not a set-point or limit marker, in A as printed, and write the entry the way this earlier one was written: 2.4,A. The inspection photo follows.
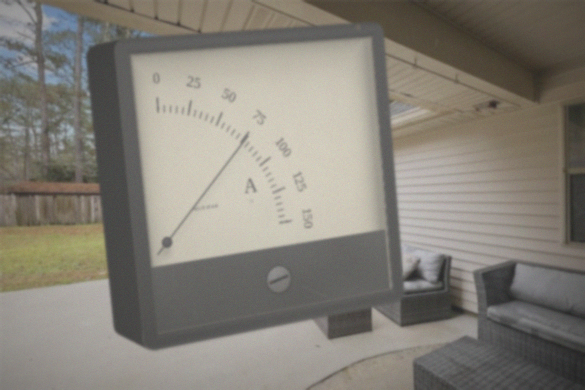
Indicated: 75,A
